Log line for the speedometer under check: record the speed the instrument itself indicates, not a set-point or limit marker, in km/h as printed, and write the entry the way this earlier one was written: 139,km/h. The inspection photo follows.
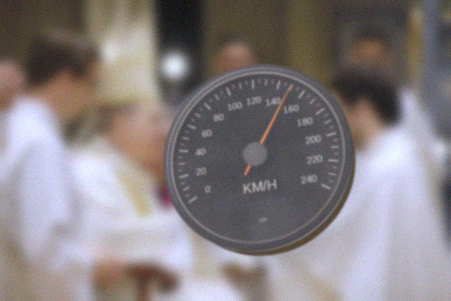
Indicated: 150,km/h
